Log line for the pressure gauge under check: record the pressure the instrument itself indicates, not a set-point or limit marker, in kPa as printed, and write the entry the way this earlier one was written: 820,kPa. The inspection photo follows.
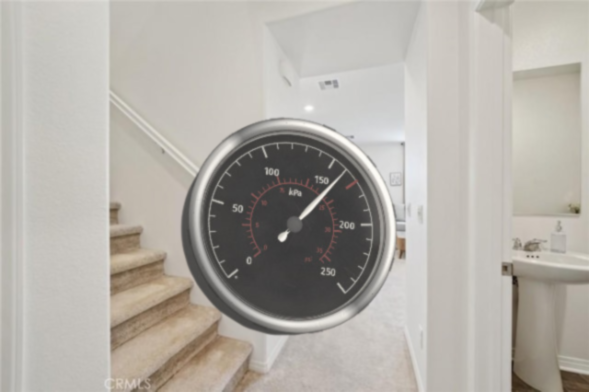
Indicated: 160,kPa
